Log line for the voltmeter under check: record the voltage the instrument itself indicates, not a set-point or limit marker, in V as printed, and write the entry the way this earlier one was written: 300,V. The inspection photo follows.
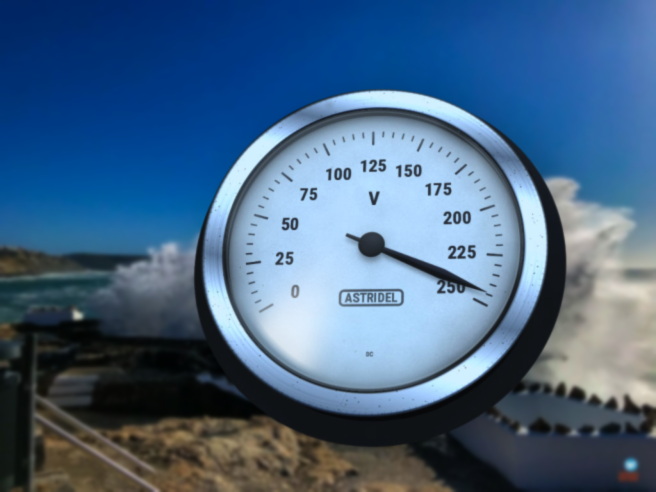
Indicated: 245,V
